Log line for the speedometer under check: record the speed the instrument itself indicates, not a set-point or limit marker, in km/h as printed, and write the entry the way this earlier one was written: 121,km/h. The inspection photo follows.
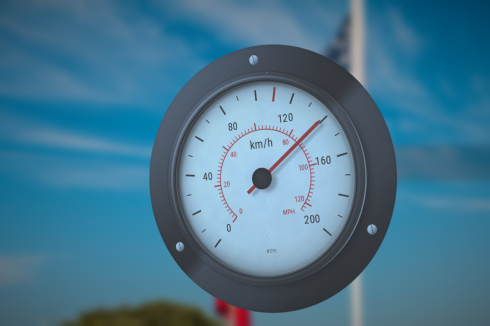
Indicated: 140,km/h
